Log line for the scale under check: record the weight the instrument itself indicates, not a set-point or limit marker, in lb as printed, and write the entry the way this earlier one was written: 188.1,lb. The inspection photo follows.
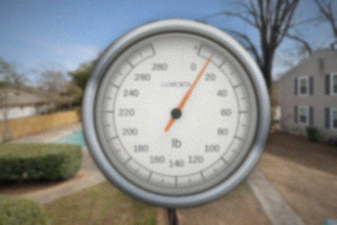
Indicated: 10,lb
